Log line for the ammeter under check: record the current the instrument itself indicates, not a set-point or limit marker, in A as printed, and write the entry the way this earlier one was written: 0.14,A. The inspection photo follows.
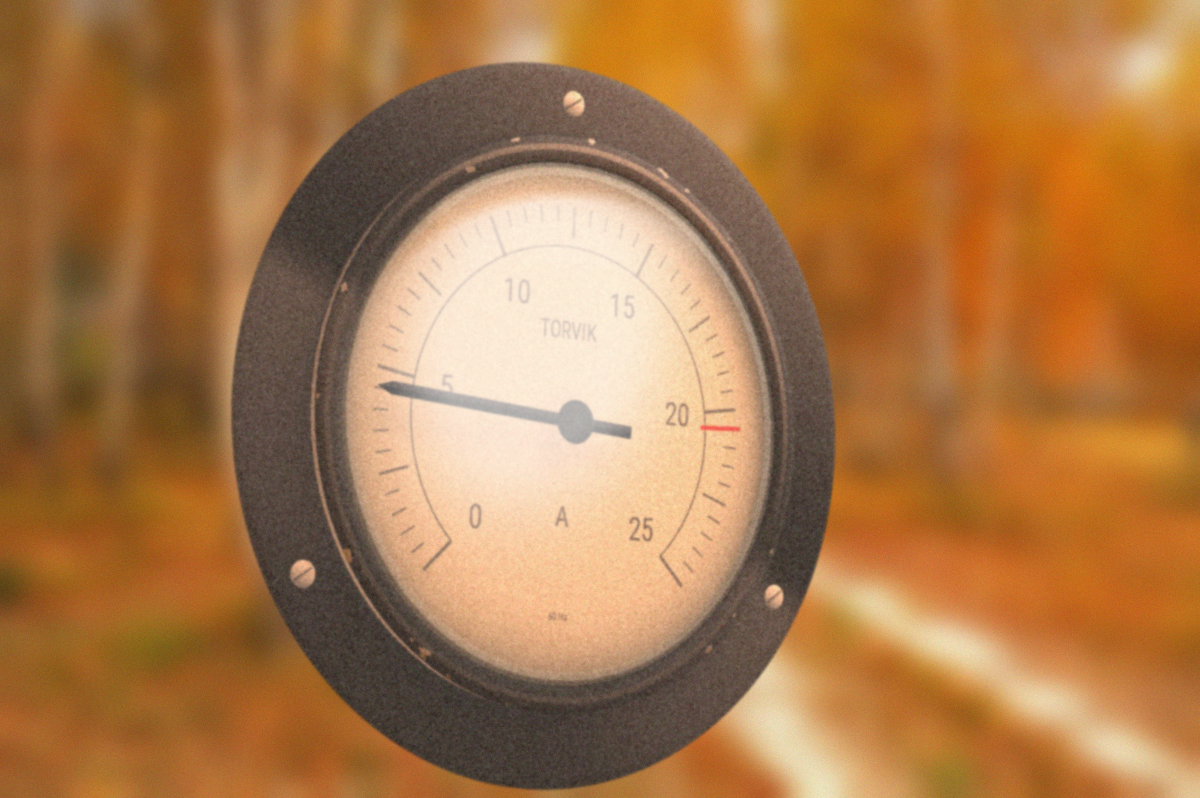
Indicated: 4.5,A
